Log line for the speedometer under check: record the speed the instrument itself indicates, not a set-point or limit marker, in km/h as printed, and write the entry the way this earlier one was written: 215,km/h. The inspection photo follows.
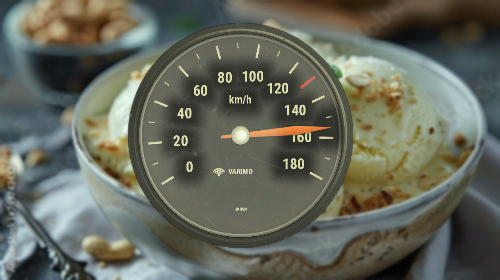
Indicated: 155,km/h
